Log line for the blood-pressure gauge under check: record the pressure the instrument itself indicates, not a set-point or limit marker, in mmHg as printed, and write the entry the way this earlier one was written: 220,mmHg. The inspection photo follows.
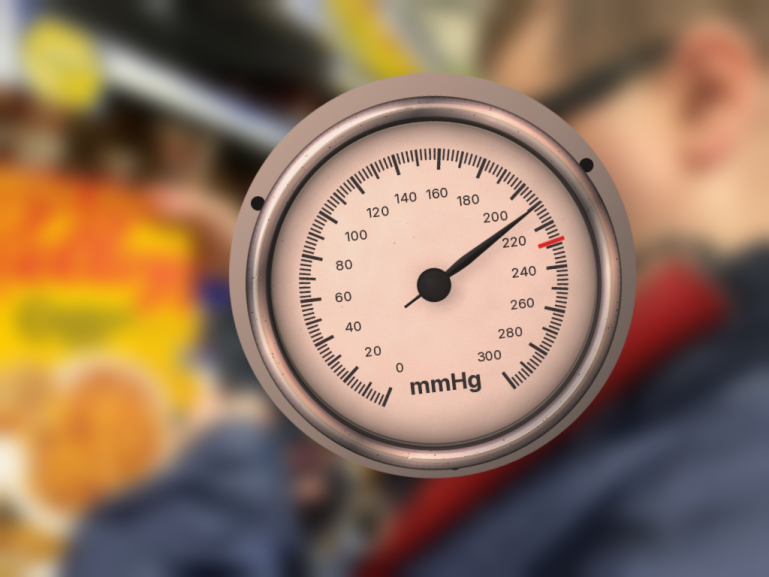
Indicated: 210,mmHg
